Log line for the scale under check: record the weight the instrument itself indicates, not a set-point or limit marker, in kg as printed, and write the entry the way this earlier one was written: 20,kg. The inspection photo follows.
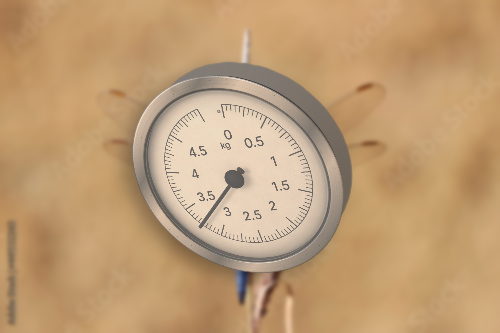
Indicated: 3.25,kg
